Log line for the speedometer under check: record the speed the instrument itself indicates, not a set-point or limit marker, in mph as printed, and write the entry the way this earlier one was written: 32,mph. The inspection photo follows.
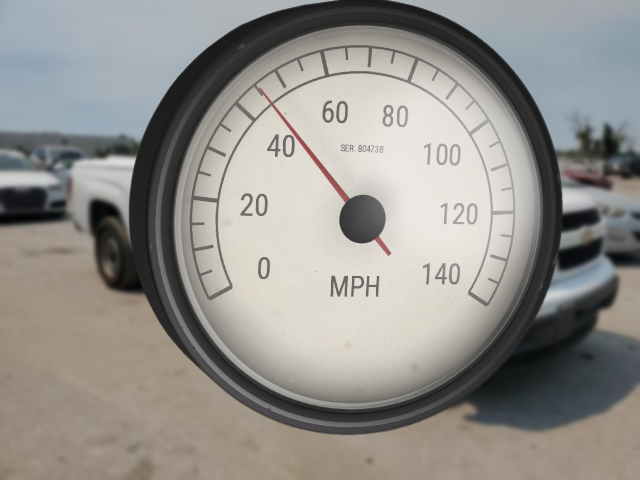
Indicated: 45,mph
